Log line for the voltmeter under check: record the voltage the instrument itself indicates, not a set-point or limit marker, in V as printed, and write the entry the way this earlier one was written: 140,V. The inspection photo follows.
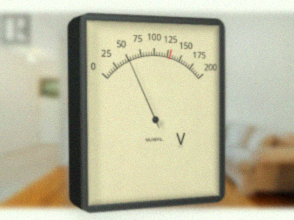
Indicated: 50,V
